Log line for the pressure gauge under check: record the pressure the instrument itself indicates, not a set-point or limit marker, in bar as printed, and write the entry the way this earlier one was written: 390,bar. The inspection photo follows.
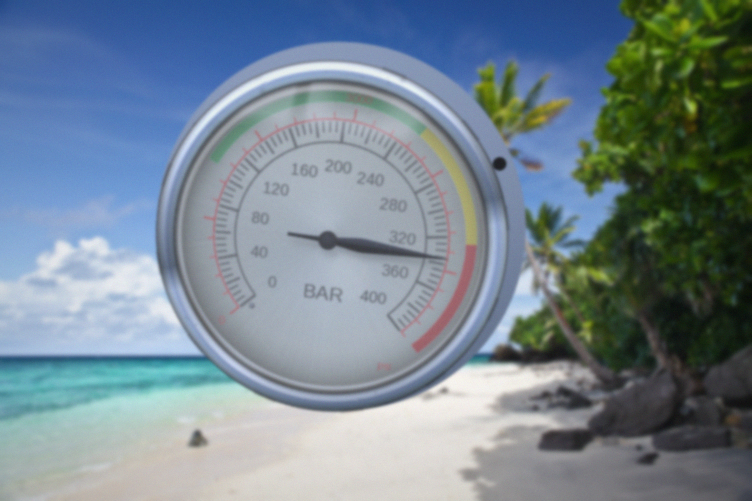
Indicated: 335,bar
